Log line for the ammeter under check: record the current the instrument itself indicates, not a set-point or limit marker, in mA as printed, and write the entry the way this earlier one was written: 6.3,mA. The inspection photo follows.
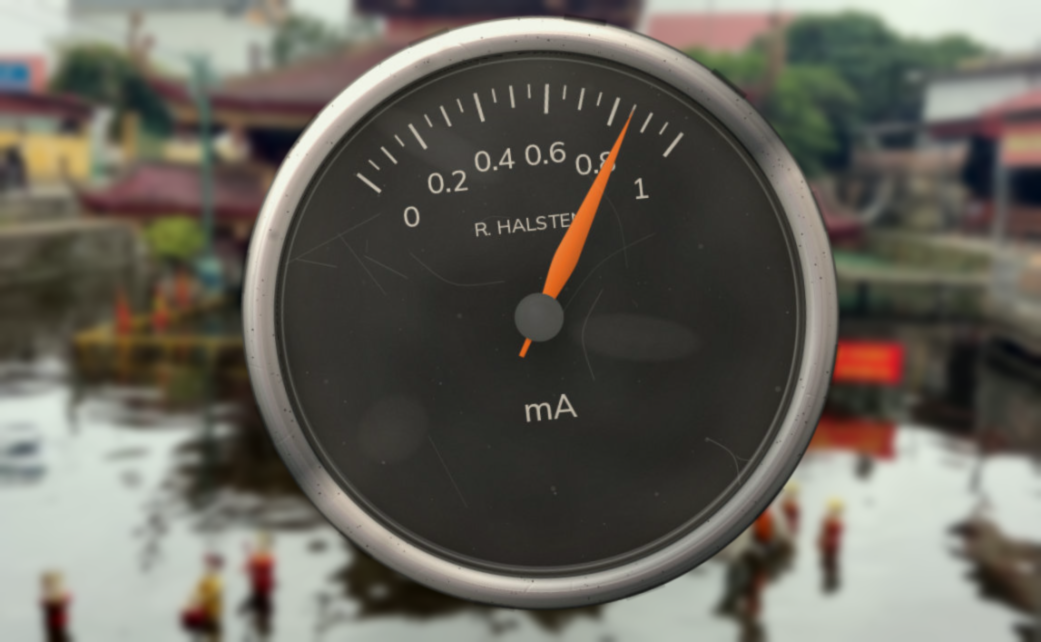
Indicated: 0.85,mA
